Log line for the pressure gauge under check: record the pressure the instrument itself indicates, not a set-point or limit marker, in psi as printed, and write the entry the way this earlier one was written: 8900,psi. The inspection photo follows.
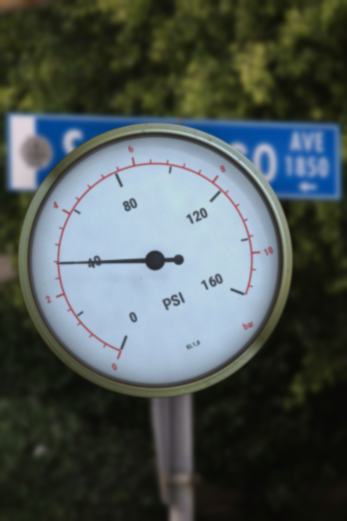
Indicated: 40,psi
